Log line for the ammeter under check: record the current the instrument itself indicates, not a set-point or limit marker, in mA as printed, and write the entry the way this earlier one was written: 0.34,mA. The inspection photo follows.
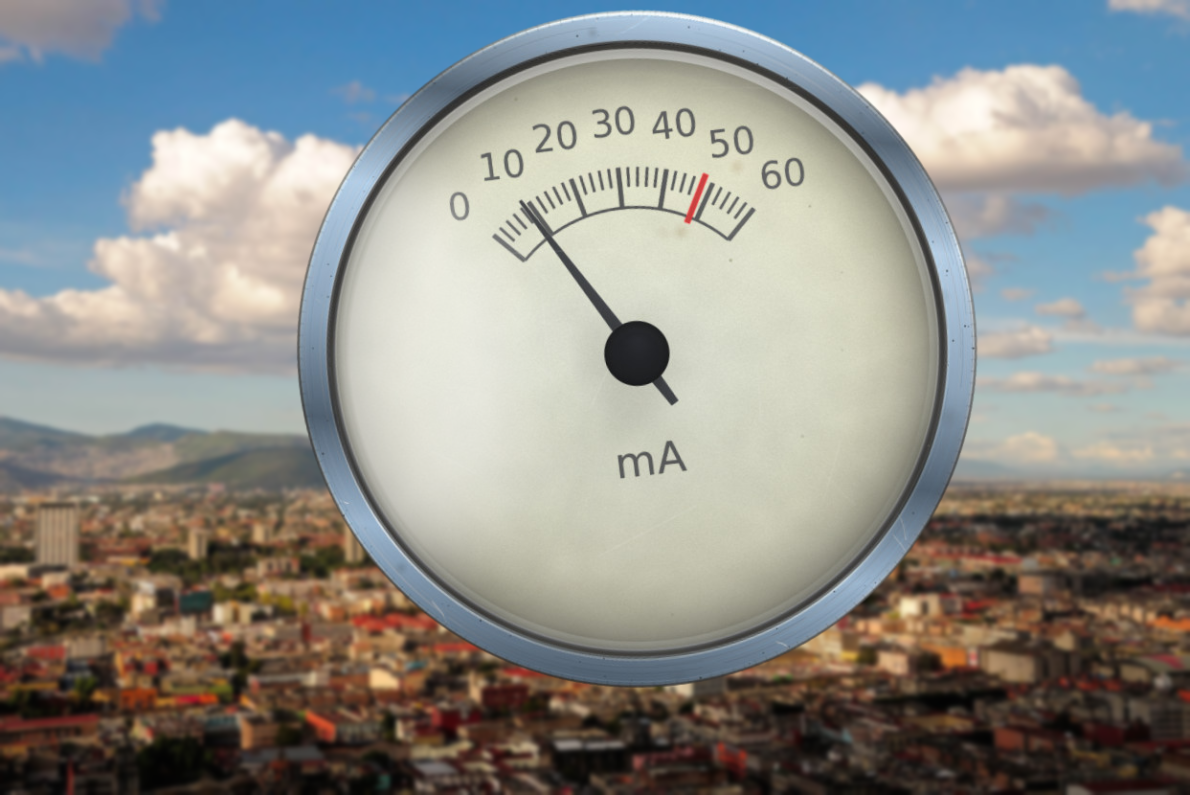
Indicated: 9,mA
